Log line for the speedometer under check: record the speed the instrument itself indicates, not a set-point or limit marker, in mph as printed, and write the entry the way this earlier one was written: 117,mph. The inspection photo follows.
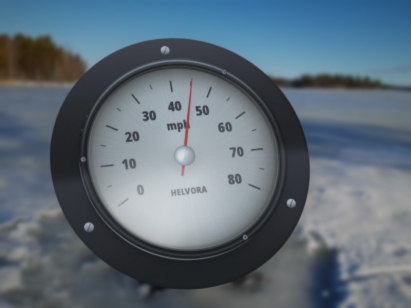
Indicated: 45,mph
